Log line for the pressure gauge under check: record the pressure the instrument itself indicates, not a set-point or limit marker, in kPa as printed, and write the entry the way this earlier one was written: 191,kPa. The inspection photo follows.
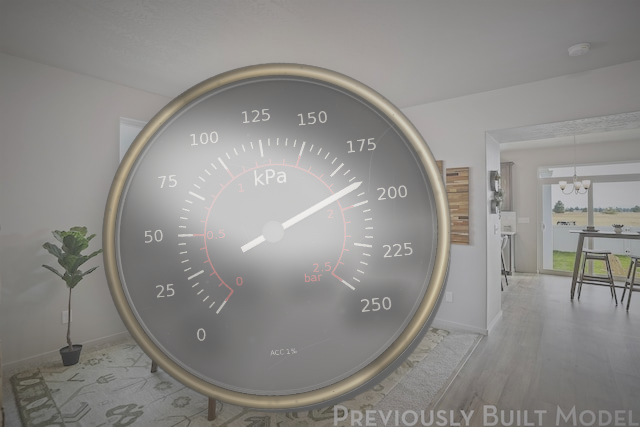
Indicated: 190,kPa
